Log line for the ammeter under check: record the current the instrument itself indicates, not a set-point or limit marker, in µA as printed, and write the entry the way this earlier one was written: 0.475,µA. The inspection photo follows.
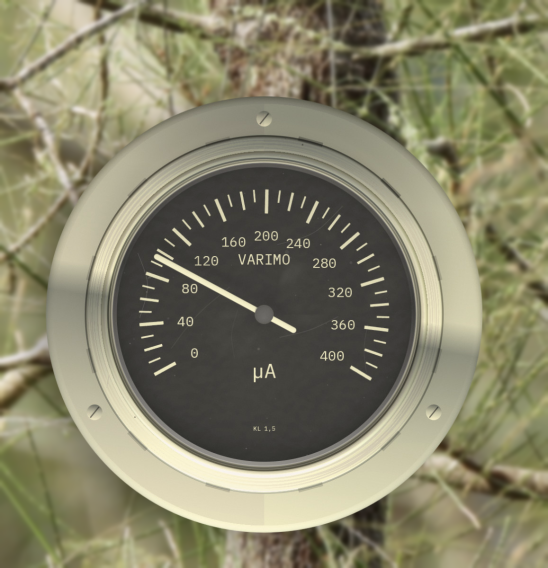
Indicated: 95,µA
